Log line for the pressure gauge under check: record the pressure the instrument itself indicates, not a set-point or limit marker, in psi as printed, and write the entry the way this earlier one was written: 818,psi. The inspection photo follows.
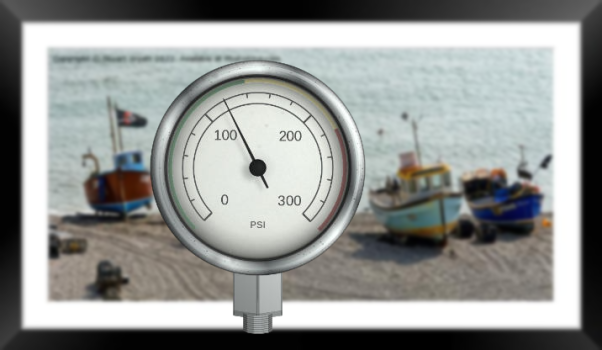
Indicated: 120,psi
